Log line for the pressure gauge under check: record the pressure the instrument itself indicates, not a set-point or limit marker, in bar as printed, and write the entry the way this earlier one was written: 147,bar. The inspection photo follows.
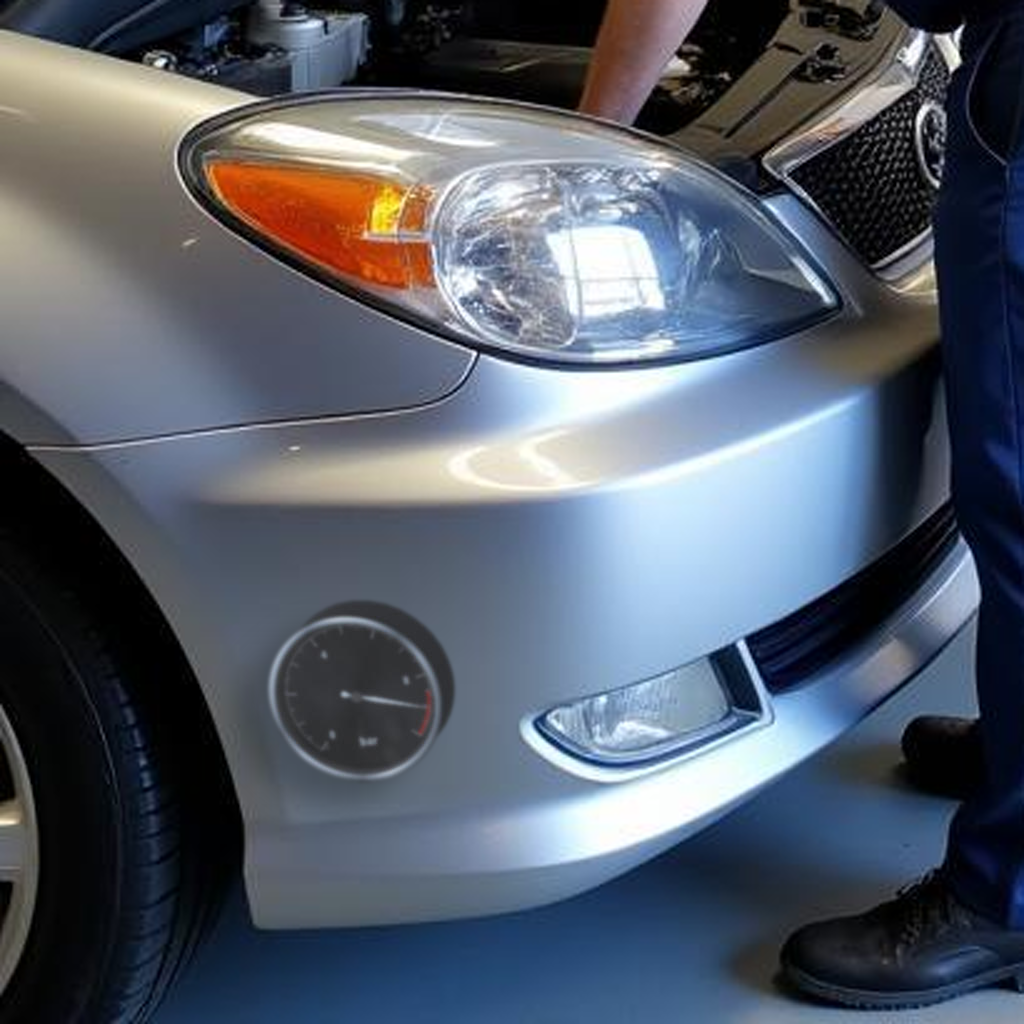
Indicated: 9,bar
